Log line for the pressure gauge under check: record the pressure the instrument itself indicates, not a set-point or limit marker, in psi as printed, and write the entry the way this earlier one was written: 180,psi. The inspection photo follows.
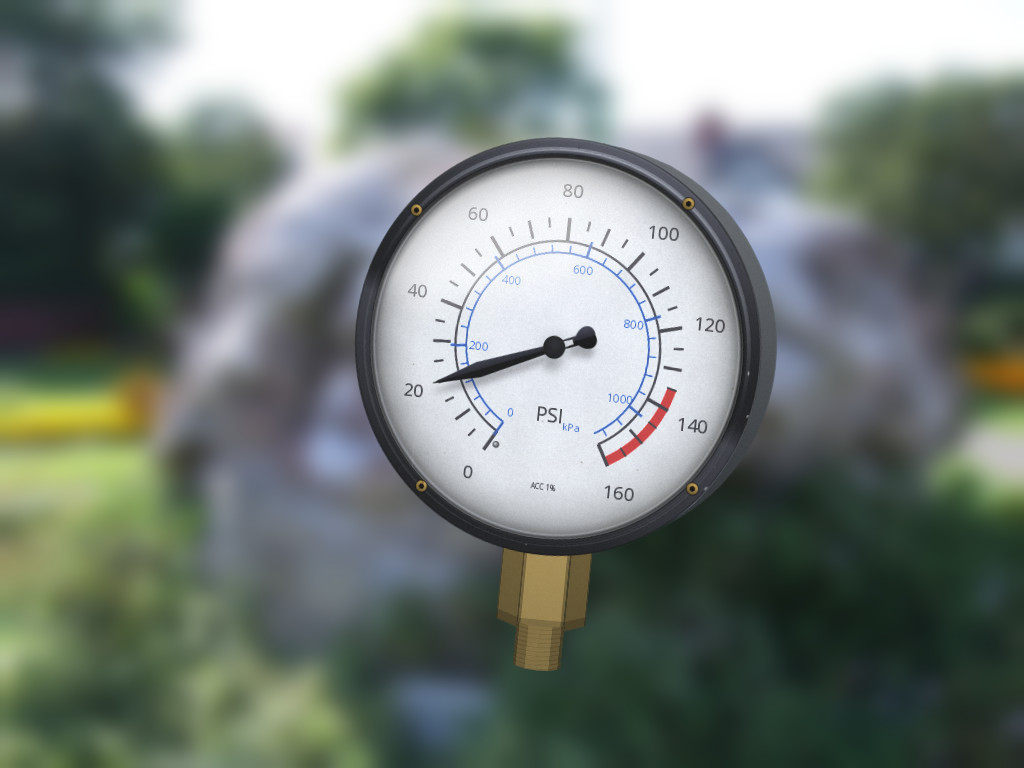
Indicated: 20,psi
